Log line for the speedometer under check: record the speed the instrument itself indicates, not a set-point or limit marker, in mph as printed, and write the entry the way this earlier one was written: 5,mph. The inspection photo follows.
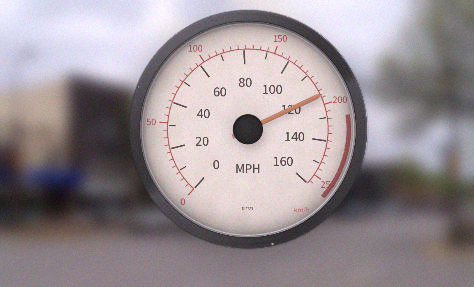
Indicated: 120,mph
